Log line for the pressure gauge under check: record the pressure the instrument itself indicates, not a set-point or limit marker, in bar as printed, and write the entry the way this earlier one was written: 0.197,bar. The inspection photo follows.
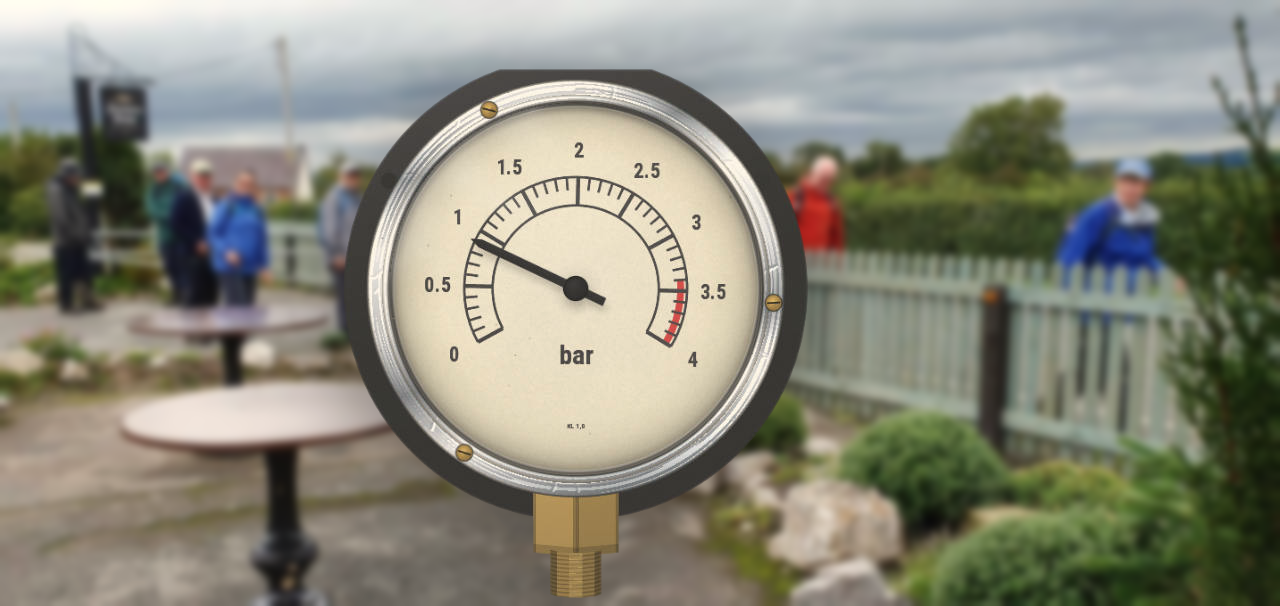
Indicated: 0.9,bar
